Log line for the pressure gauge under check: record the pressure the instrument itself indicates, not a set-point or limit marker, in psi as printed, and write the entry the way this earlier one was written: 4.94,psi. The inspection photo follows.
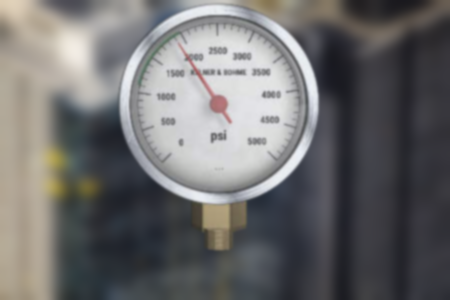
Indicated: 1900,psi
